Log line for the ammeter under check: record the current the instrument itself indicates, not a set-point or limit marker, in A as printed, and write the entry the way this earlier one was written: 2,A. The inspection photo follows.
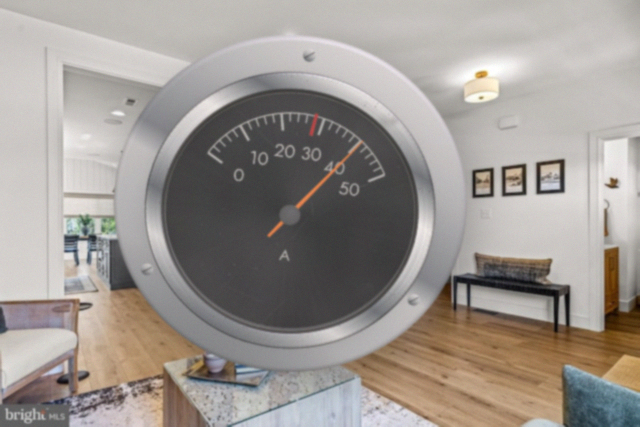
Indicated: 40,A
